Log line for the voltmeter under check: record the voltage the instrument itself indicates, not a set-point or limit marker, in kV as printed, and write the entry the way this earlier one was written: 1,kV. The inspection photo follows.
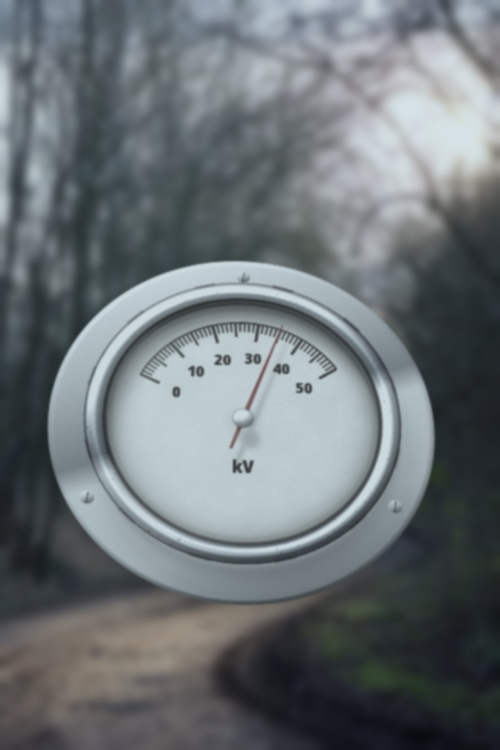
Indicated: 35,kV
